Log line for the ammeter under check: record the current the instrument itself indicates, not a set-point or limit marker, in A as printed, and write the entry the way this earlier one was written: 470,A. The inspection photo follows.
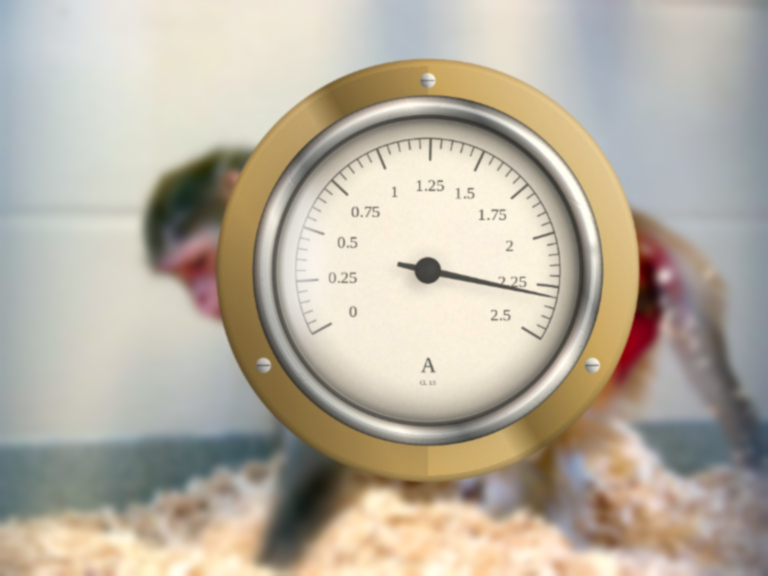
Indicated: 2.3,A
